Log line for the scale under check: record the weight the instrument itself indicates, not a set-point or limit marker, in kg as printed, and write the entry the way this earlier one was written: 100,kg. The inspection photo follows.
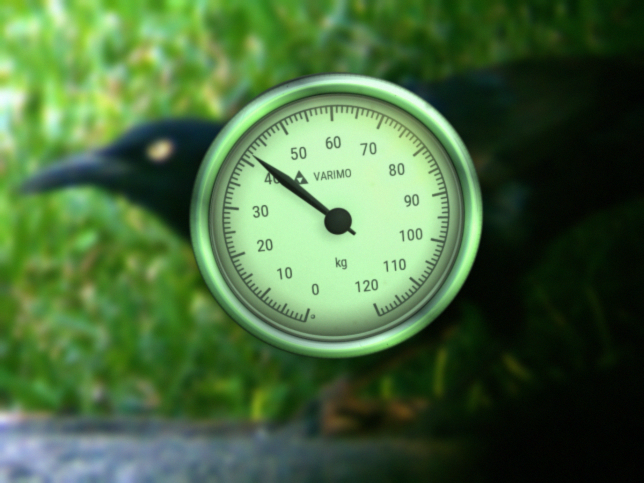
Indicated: 42,kg
